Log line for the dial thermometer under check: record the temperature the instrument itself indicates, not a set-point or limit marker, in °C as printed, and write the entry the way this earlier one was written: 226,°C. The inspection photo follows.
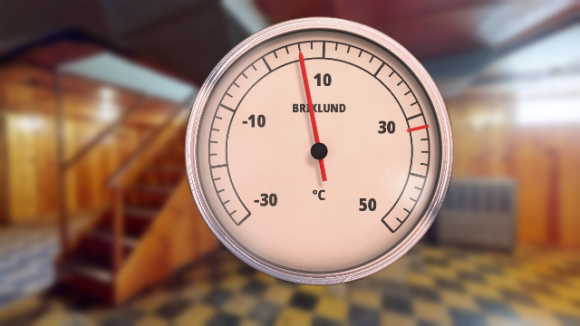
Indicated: 6,°C
